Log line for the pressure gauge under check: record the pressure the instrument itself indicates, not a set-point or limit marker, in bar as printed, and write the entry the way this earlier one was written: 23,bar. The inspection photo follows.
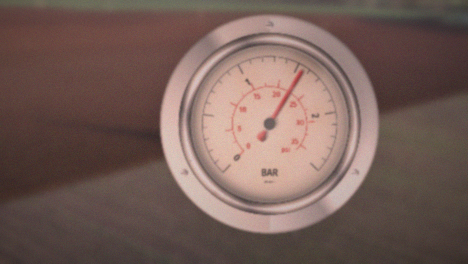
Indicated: 1.55,bar
